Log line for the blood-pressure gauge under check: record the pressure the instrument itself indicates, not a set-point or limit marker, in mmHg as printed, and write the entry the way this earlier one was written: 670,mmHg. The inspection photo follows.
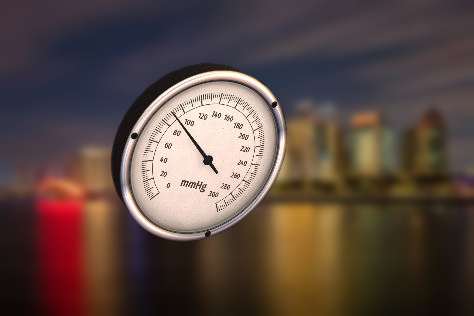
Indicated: 90,mmHg
